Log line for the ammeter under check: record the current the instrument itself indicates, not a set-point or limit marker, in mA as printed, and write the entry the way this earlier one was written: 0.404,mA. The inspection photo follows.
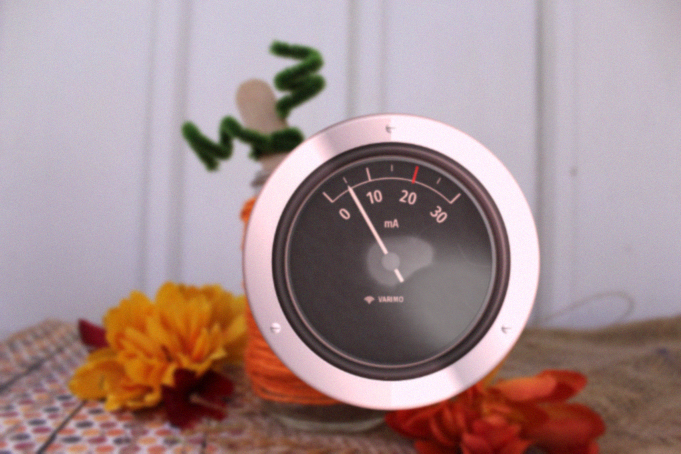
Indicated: 5,mA
